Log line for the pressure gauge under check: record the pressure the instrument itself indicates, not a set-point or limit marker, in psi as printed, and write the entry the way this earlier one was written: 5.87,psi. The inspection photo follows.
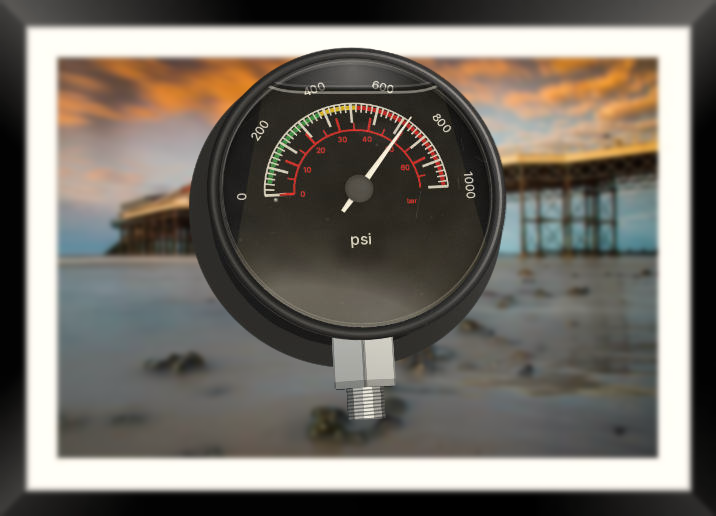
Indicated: 720,psi
